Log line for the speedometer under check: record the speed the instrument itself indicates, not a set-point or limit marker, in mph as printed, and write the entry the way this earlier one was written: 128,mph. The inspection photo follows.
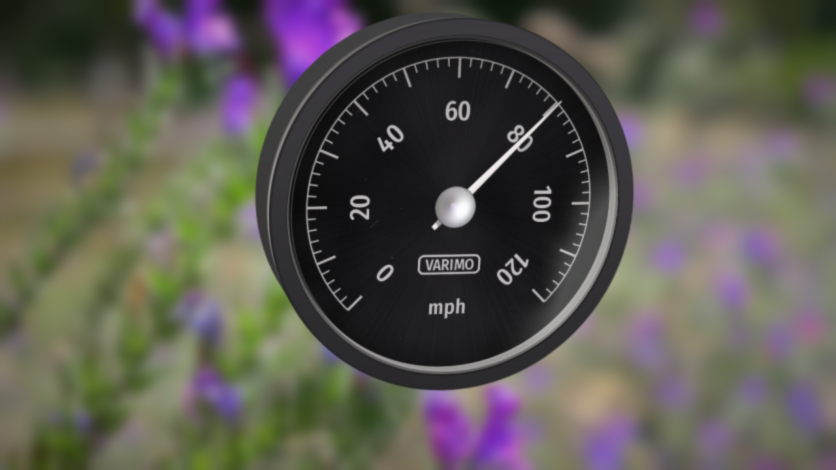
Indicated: 80,mph
